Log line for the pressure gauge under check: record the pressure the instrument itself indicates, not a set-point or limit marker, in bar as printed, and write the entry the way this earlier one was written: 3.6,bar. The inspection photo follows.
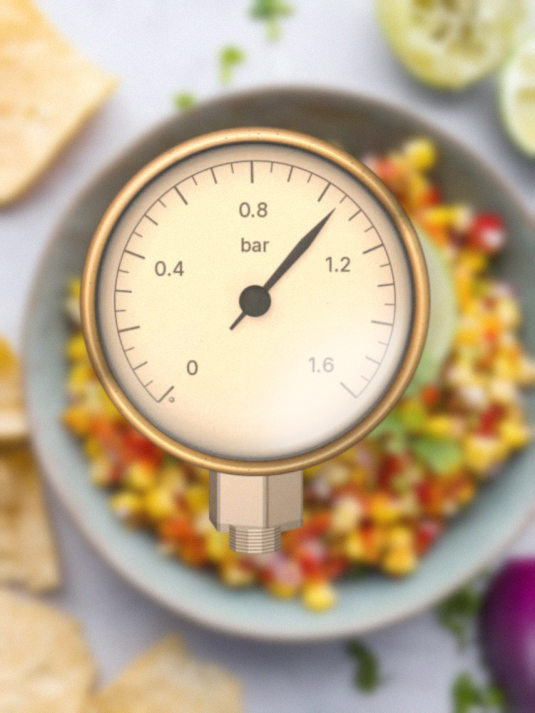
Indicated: 1.05,bar
